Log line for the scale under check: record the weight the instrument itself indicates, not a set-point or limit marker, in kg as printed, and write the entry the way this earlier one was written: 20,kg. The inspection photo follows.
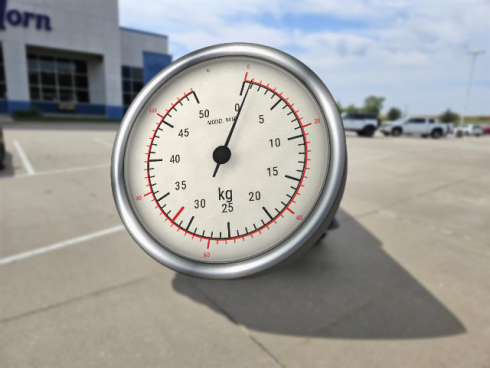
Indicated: 1,kg
